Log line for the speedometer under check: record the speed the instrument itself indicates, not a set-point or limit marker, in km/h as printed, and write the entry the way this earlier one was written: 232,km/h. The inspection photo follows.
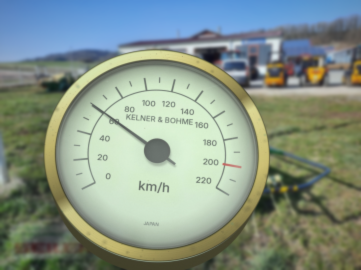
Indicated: 60,km/h
